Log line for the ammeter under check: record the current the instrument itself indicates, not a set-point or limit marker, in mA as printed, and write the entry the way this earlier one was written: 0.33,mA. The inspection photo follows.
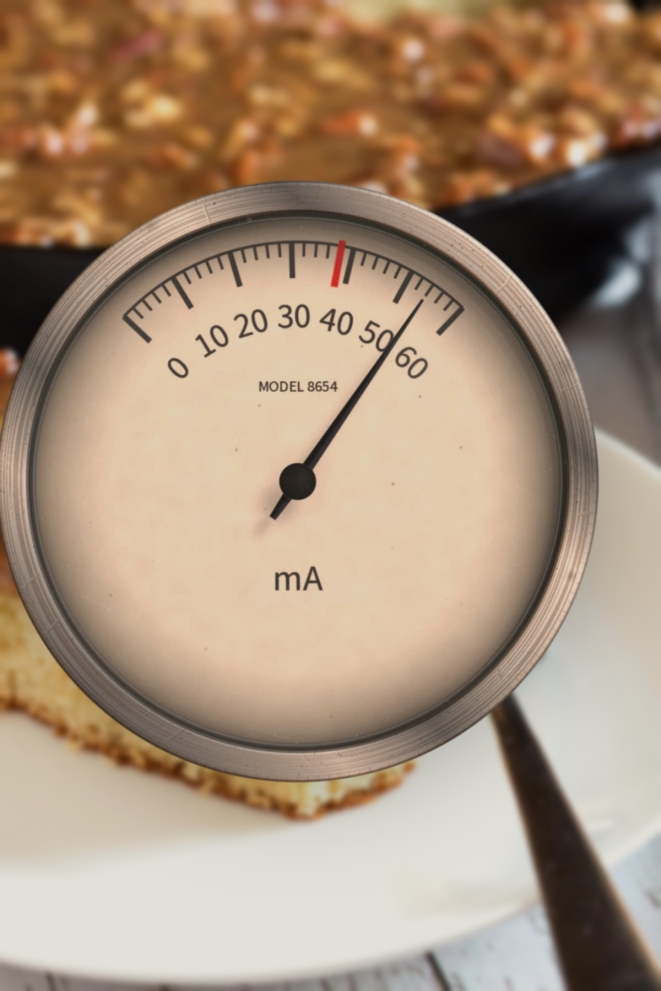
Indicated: 54,mA
